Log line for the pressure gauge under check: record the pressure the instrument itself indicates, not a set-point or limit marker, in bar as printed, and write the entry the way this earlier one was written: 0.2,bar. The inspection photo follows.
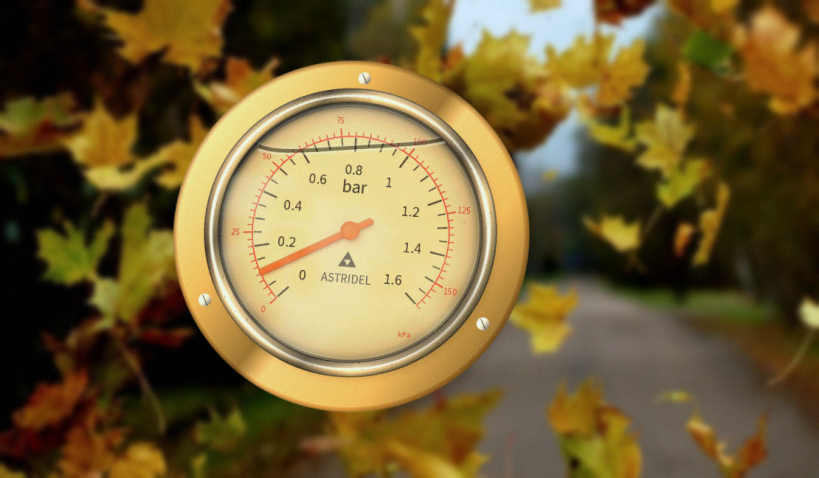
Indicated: 0.1,bar
